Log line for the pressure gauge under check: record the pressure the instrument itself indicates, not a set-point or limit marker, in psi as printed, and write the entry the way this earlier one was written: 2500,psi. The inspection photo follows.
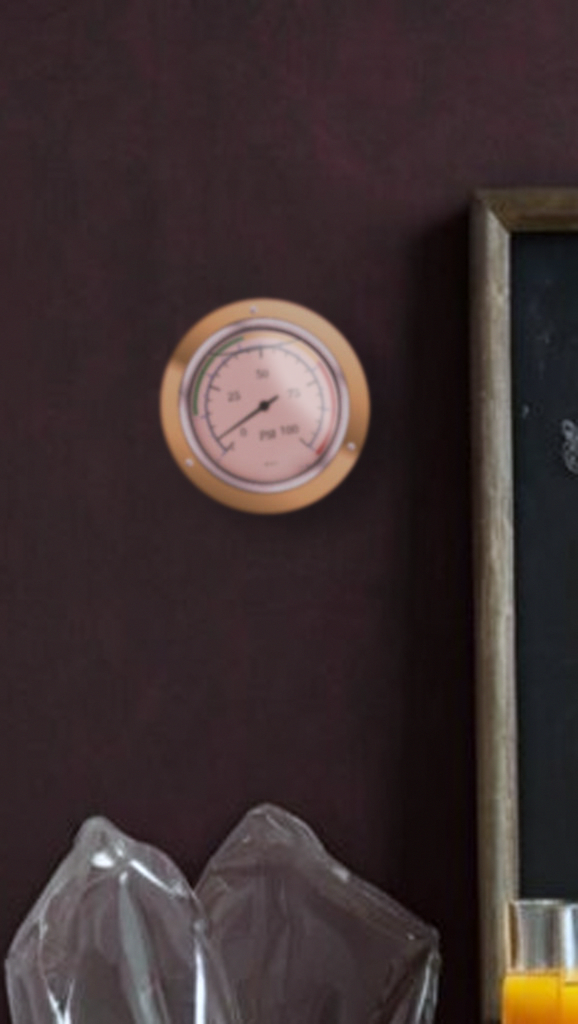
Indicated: 5,psi
